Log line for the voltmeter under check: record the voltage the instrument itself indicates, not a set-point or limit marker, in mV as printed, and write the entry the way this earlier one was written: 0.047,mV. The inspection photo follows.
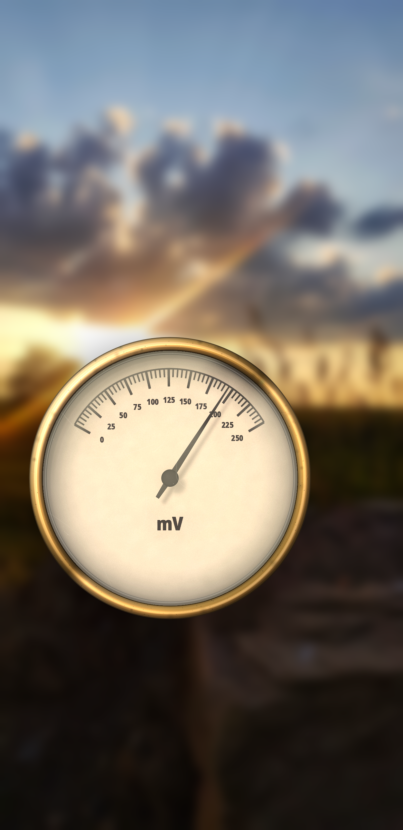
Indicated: 195,mV
